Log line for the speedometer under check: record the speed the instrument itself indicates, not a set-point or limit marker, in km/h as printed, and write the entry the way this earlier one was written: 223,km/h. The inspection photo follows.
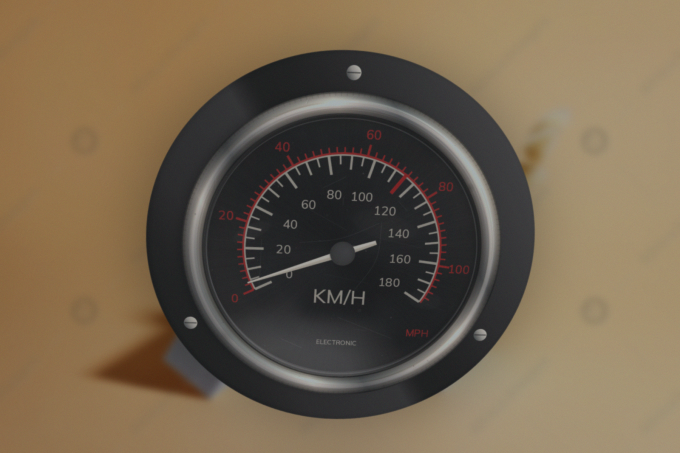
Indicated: 5,km/h
